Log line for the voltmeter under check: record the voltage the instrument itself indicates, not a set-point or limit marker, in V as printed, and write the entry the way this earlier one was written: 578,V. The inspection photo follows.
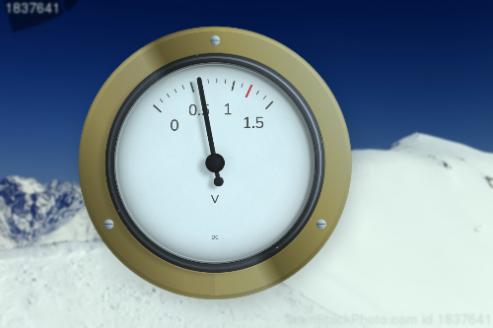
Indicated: 0.6,V
